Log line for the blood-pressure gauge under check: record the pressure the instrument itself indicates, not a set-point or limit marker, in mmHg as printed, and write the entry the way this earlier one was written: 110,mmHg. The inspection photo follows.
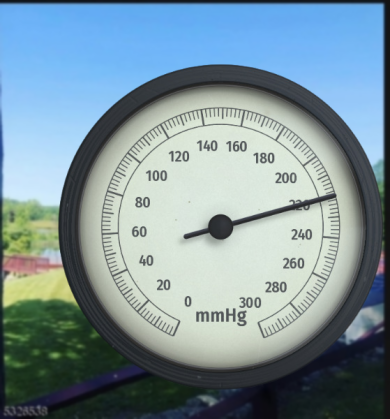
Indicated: 220,mmHg
